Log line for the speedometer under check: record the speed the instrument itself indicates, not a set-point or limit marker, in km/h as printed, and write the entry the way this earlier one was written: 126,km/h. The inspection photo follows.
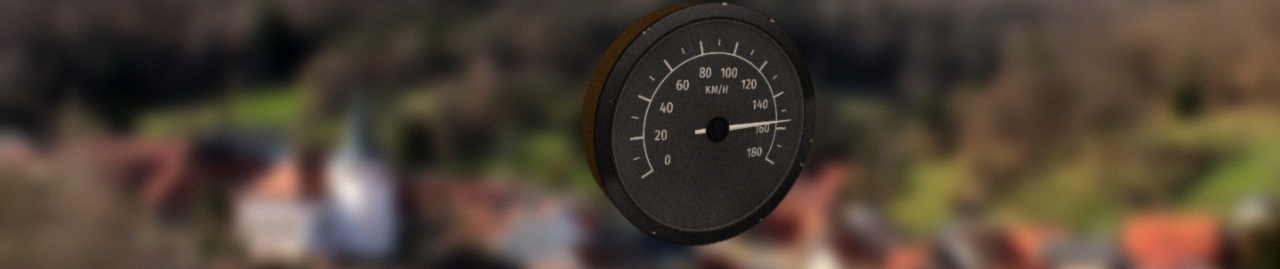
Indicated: 155,km/h
